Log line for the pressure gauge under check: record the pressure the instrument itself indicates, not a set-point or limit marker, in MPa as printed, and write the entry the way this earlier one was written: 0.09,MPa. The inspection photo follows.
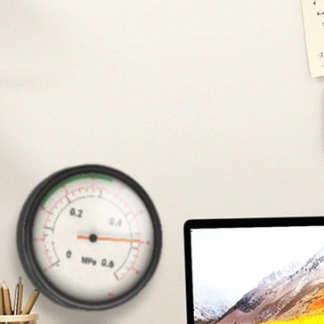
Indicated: 0.48,MPa
